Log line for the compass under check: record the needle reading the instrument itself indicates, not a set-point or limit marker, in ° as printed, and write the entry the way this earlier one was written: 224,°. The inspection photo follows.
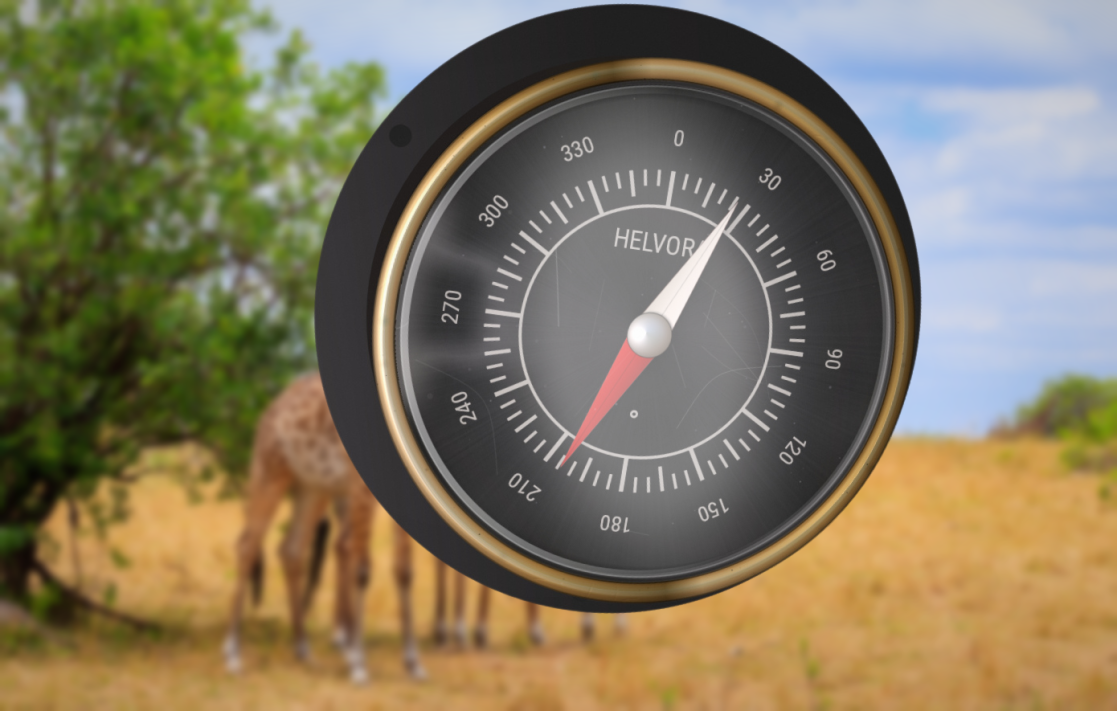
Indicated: 205,°
